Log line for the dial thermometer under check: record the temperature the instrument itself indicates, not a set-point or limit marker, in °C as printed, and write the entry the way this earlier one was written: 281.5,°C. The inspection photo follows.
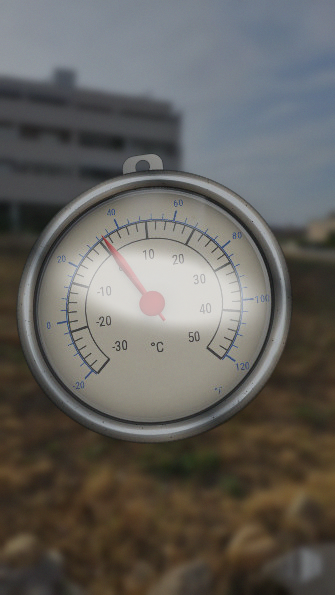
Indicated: 1,°C
